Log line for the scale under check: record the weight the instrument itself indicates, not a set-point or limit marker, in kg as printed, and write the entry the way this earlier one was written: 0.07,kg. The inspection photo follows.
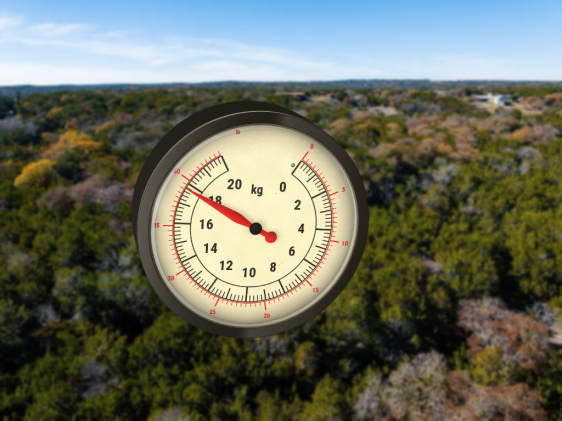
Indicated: 17.8,kg
